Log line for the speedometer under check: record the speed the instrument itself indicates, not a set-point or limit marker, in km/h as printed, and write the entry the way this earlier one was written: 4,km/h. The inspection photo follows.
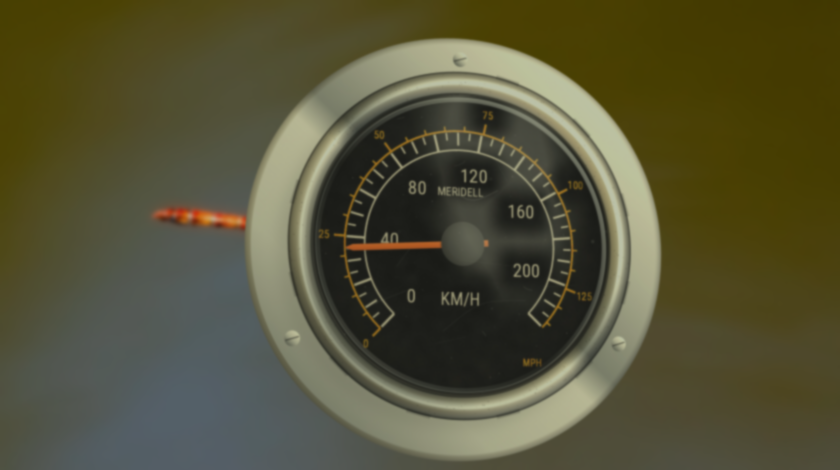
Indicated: 35,km/h
